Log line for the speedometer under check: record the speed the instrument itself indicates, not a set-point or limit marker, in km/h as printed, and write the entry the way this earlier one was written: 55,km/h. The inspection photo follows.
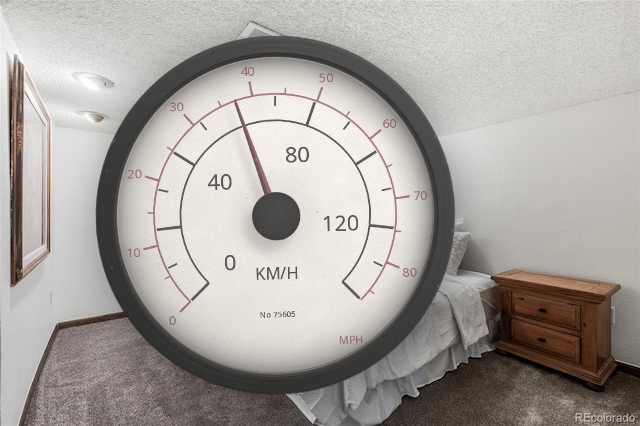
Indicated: 60,km/h
